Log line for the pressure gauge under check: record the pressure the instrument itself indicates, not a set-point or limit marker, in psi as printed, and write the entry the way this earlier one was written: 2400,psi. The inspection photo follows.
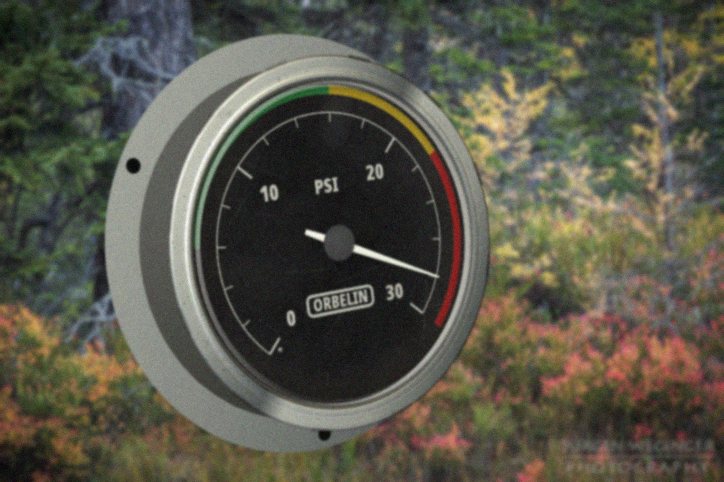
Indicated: 28,psi
